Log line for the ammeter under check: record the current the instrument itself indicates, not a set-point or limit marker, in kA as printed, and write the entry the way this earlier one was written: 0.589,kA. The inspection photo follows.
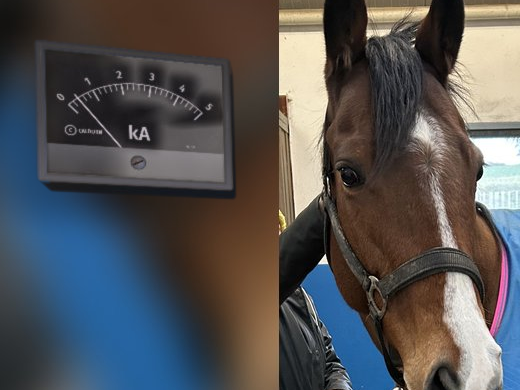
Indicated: 0.4,kA
